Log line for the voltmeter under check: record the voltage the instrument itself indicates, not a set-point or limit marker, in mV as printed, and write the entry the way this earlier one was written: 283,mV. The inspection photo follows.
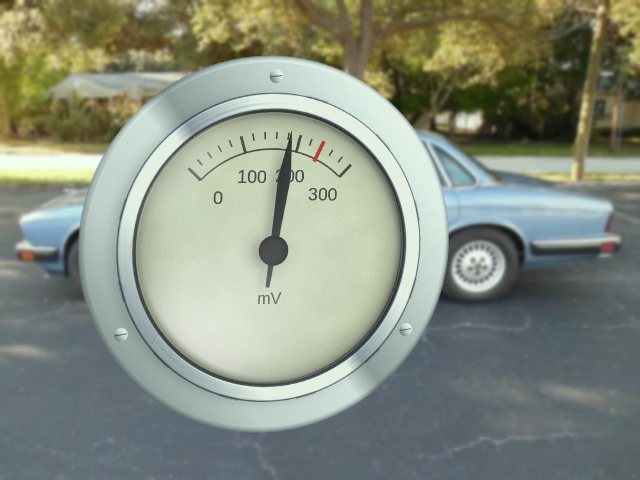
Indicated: 180,mV
